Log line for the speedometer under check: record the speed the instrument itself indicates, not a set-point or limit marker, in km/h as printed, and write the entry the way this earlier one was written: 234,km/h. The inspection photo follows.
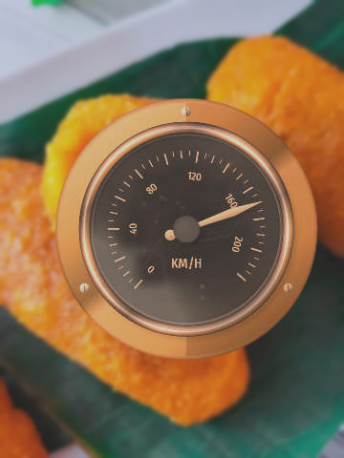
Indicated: 170,km/h
